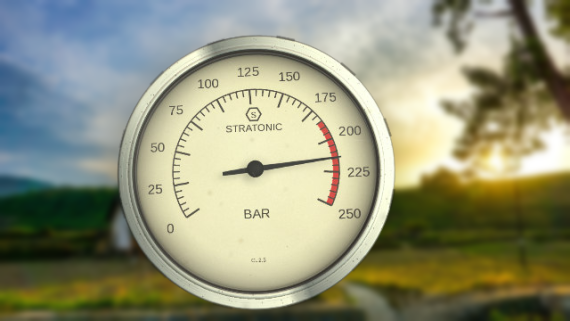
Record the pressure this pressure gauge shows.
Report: 215 bar
